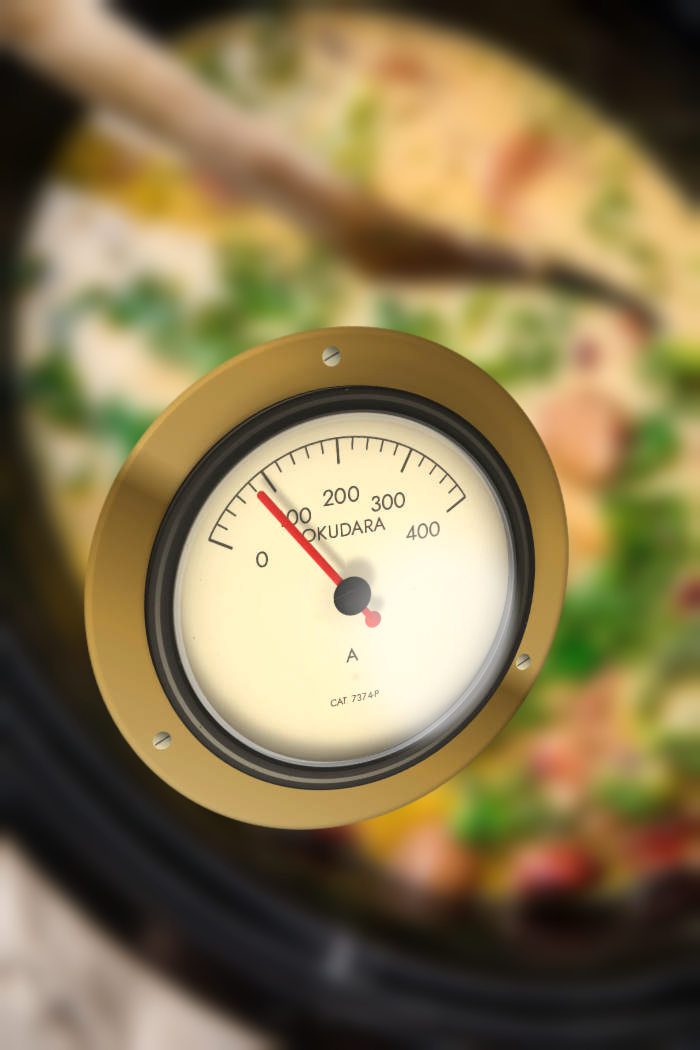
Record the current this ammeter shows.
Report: 80 A
